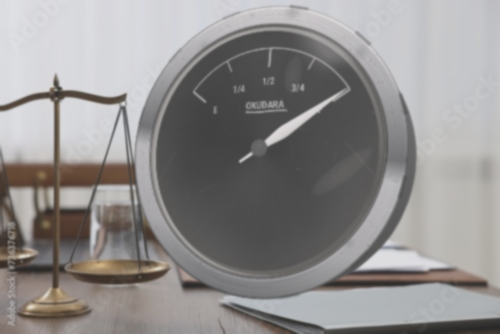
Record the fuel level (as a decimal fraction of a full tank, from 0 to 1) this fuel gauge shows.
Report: 1
